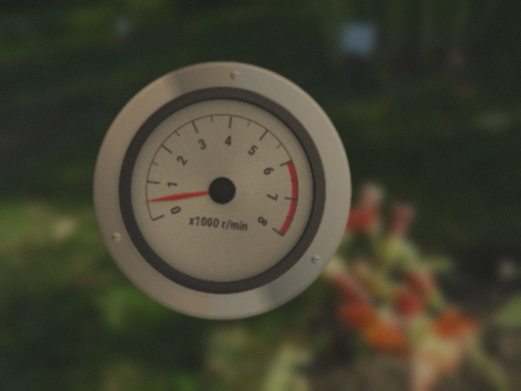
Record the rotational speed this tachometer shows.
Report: 500 rpm
